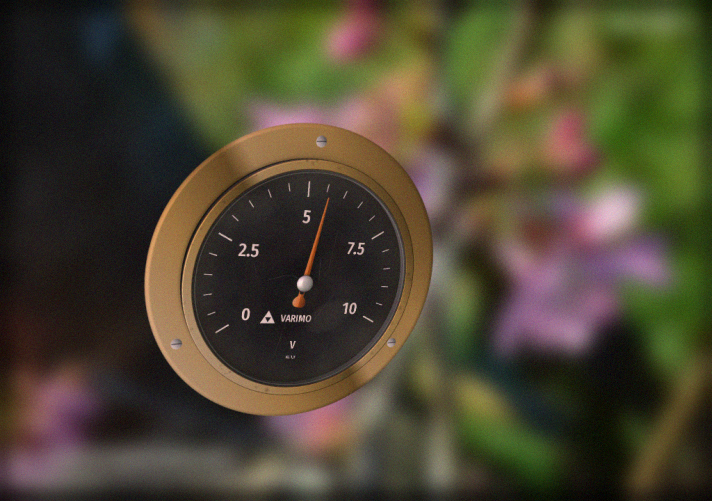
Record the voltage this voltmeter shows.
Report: 5.5 V
